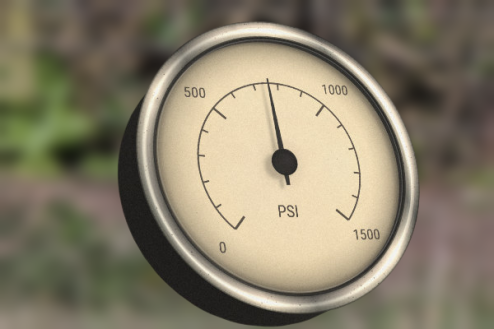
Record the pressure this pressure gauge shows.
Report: 750 psi
